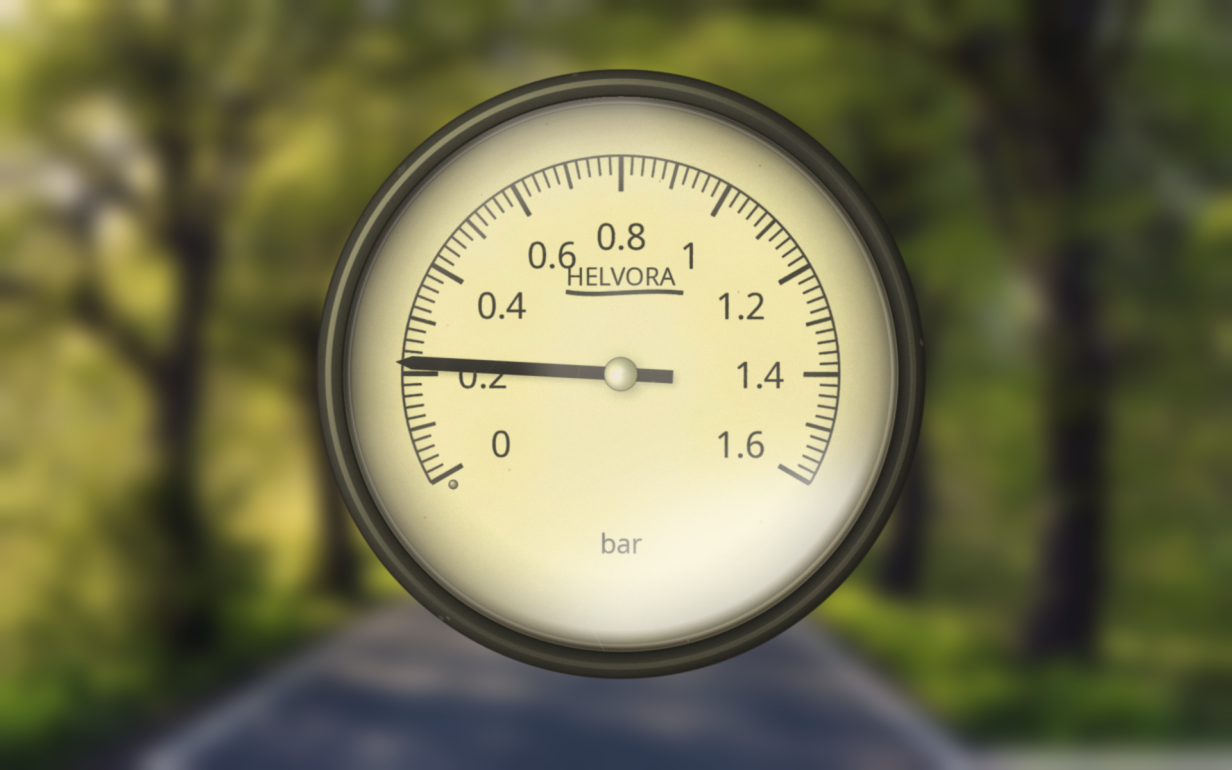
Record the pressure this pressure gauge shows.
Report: 0.22 bar
